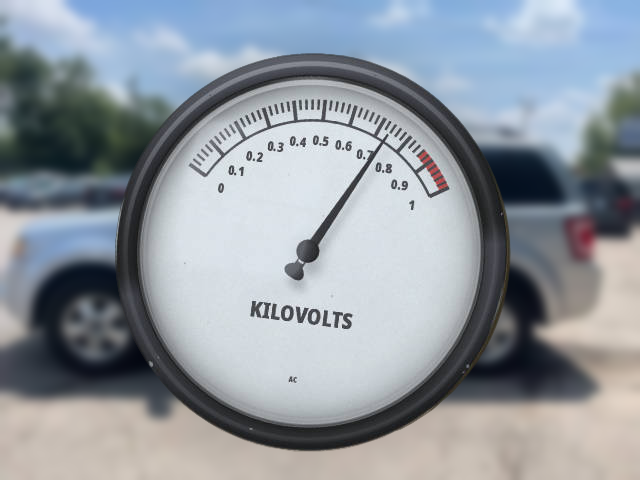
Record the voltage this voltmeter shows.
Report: 0.74 kV
